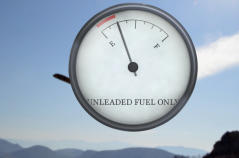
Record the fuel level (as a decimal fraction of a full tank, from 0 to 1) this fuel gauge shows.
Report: 0.25
